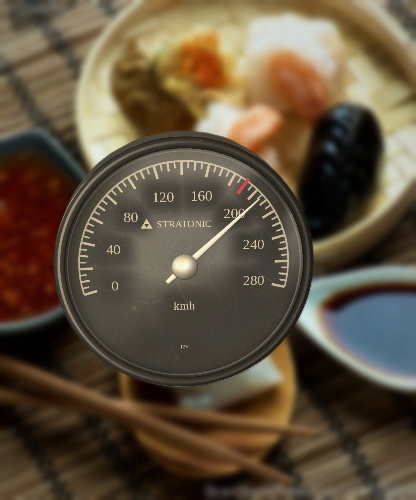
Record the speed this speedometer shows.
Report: 205 km/h
